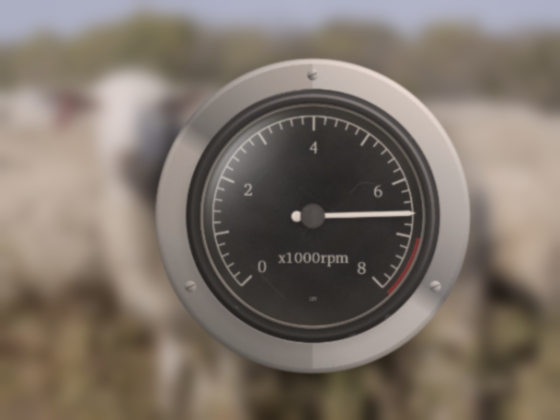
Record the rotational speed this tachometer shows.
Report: 6600 rpm
